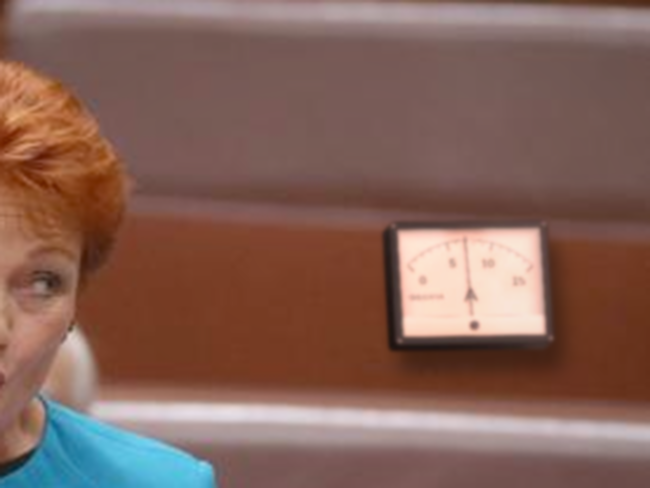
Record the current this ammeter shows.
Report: 7 A
